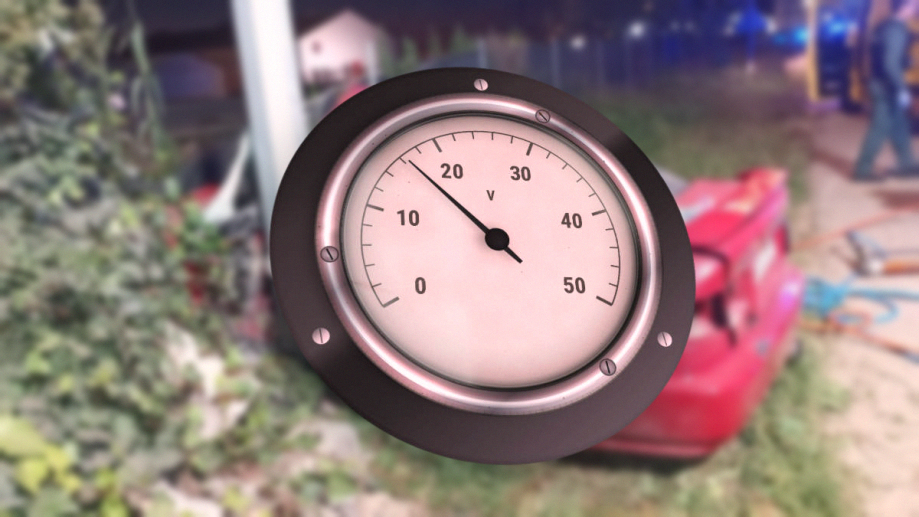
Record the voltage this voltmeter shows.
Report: 16 V
